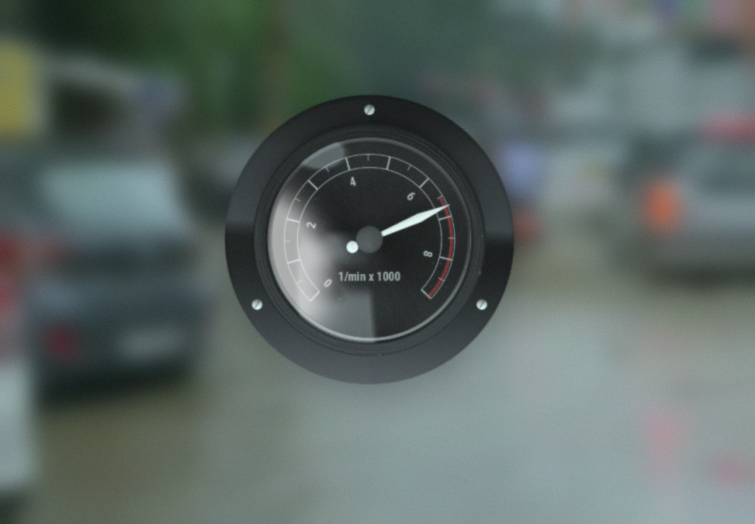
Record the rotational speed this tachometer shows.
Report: 6750 rpm
